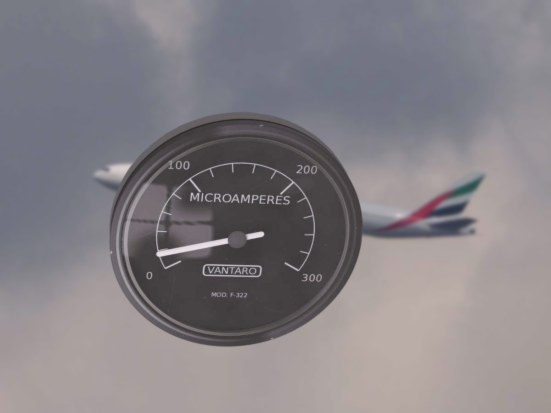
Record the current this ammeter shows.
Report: 20 µA
